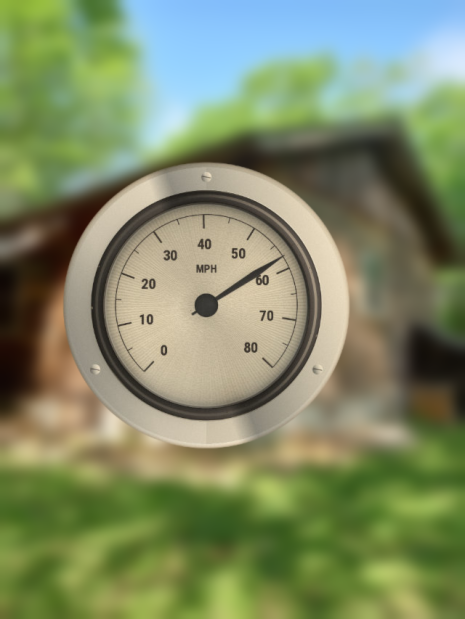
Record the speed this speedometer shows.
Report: 57.5 mph
